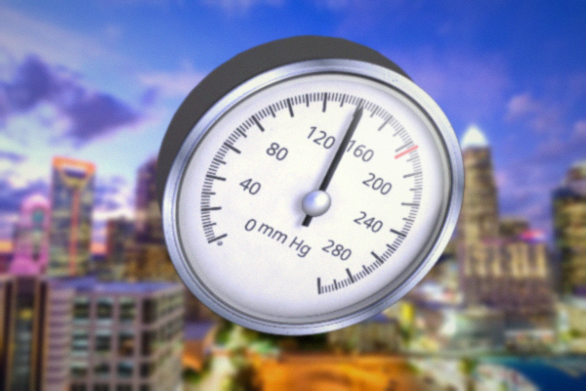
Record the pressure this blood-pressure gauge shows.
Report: 140 mmHg
